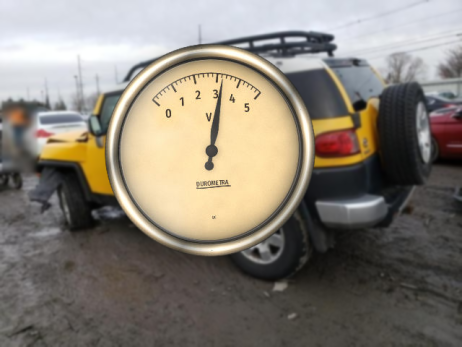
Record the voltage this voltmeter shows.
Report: 3.2 V
